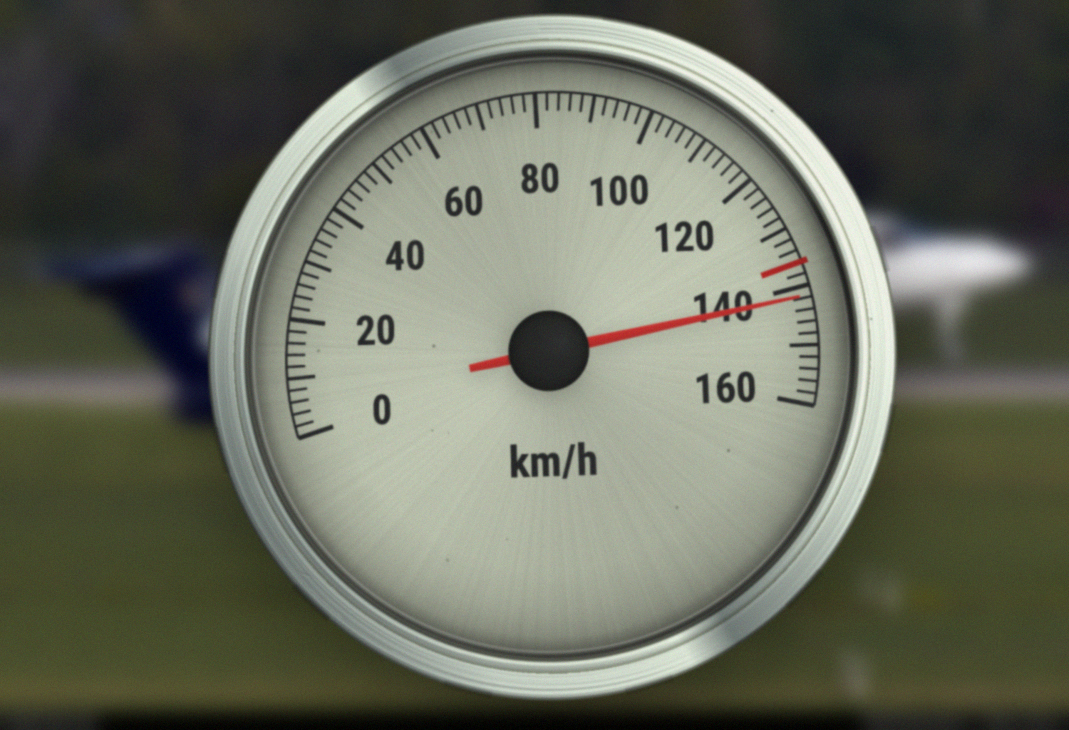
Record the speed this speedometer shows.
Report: 142 km/h
